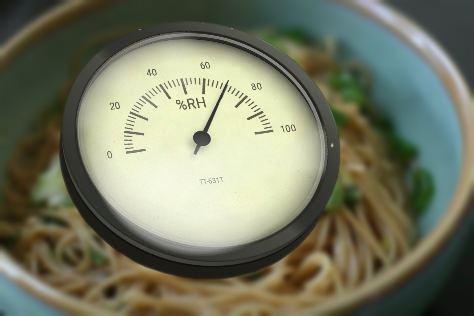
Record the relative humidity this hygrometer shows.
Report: 70 %
